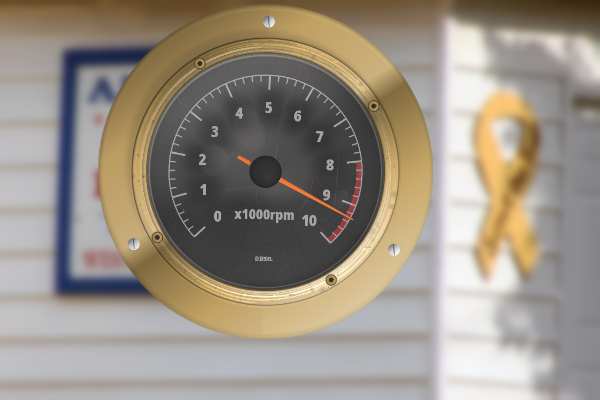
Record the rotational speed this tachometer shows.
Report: 9300 rpm
